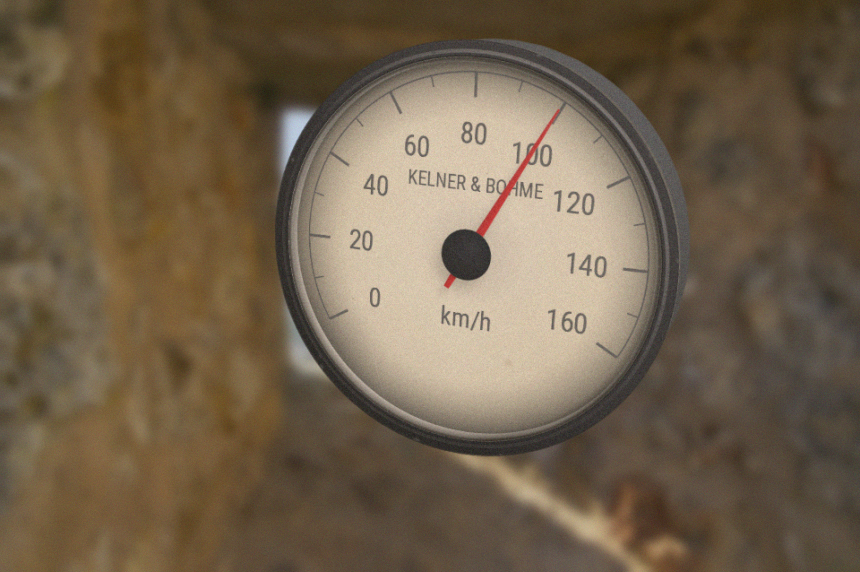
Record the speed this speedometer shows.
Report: 100 km/h
